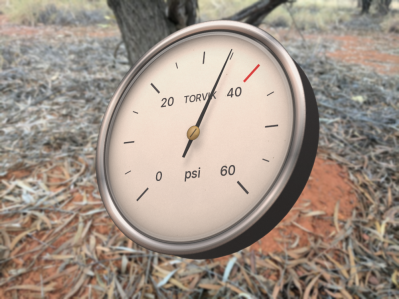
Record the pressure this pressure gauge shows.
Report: 35 psi
